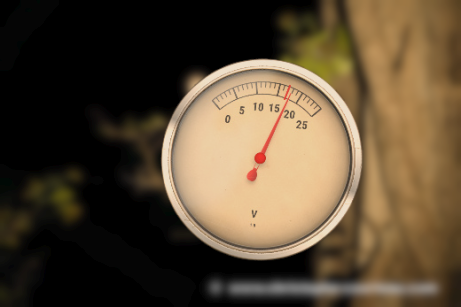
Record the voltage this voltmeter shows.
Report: 18 V
